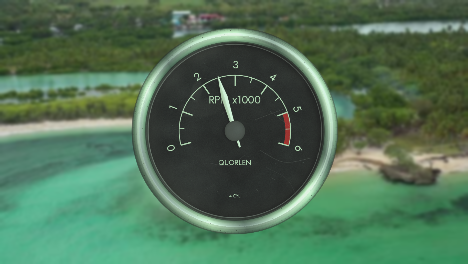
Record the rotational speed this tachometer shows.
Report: 2500 rpm
